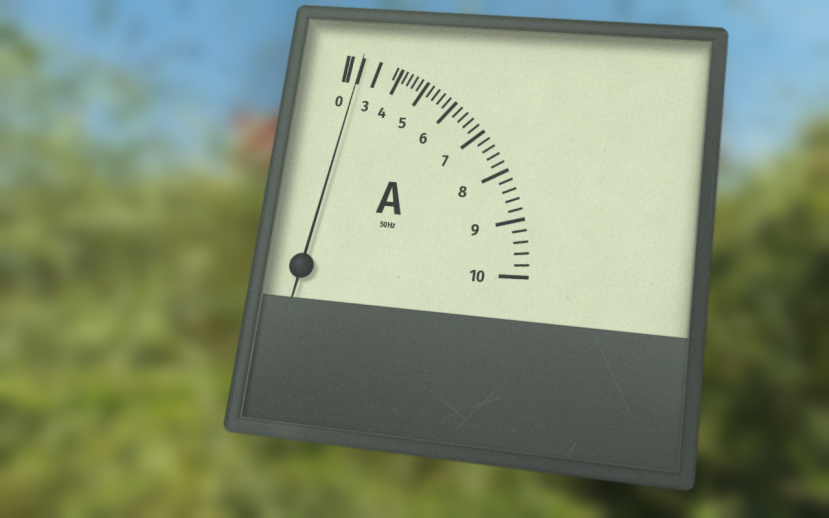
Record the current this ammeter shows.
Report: 2 A
